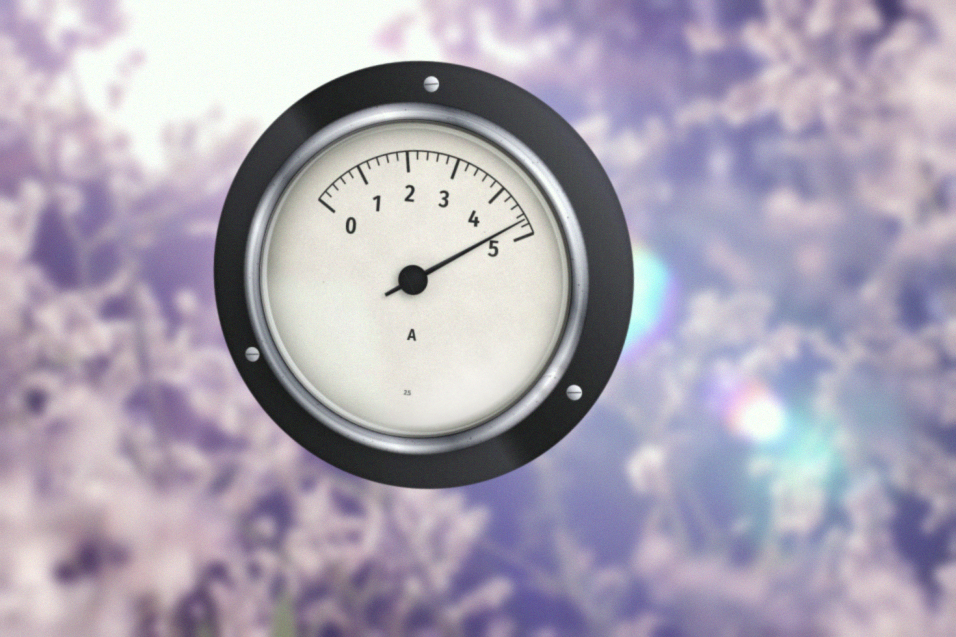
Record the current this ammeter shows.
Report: 4.7 A
